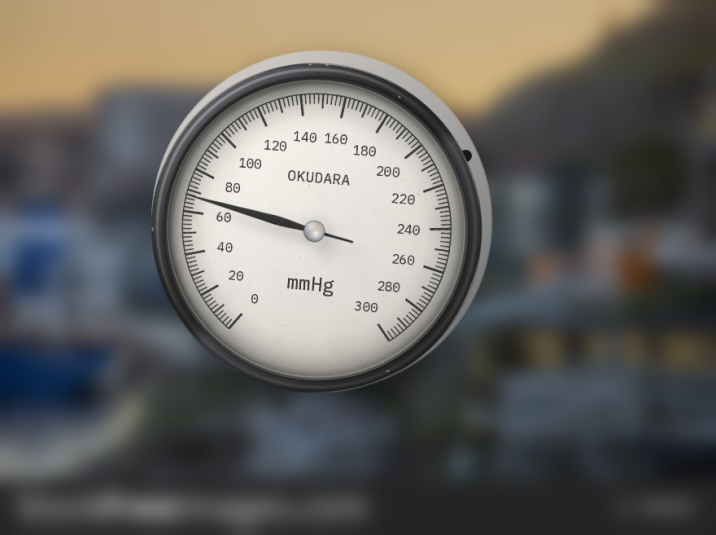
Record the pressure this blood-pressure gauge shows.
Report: 68 mmHg
